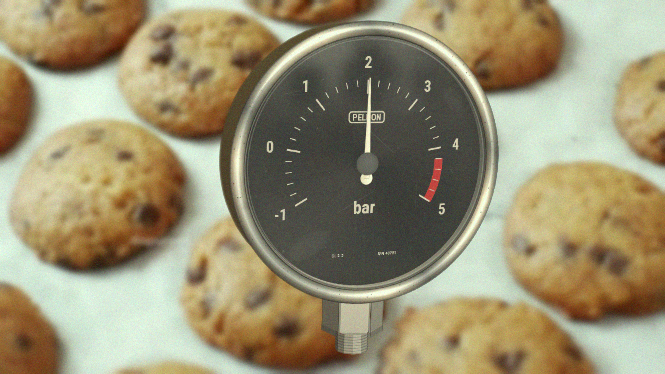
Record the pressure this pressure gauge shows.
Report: 2 bar
